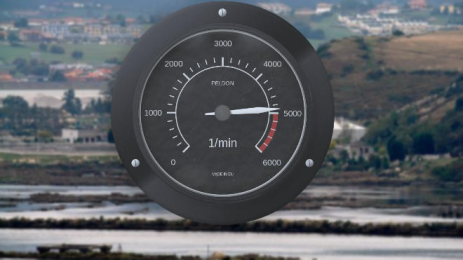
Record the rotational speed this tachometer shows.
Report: 4900 rpm
